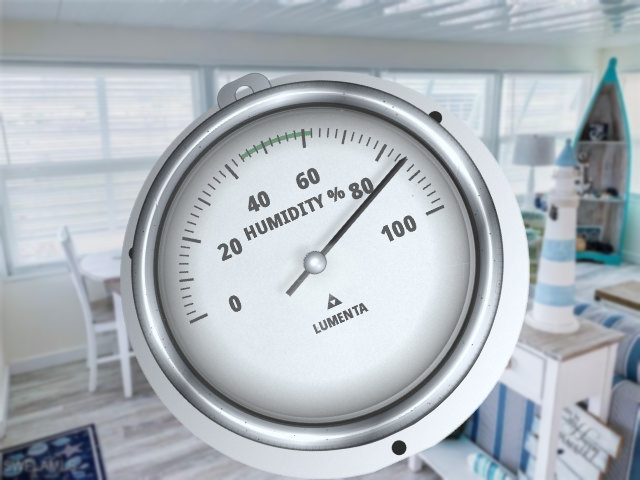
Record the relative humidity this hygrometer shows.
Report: 86 %
